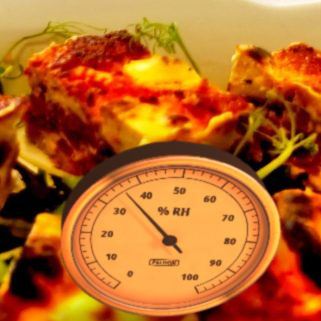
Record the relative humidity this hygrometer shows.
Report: 36 %
